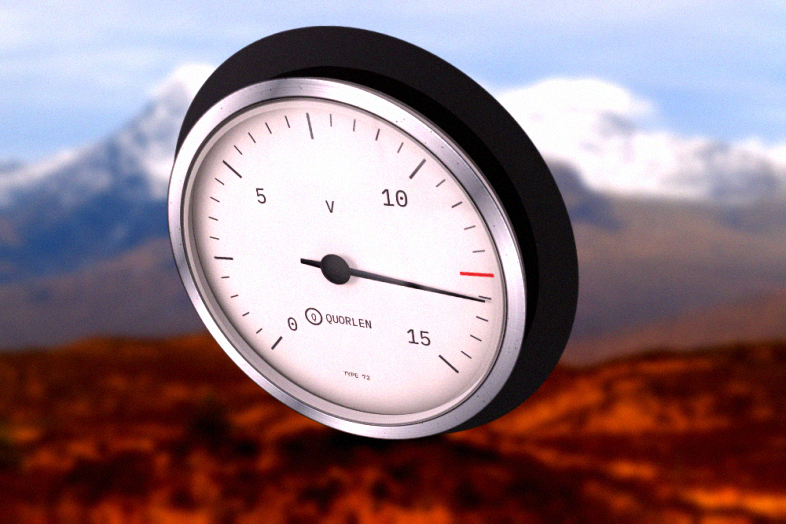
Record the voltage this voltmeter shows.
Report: 13 V
